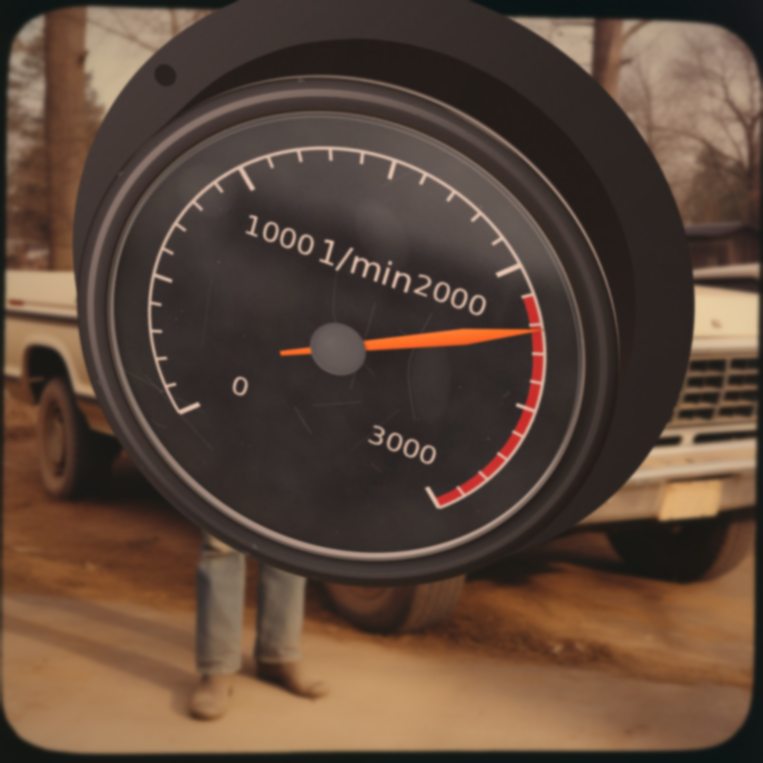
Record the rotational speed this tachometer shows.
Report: 2200 rpm
